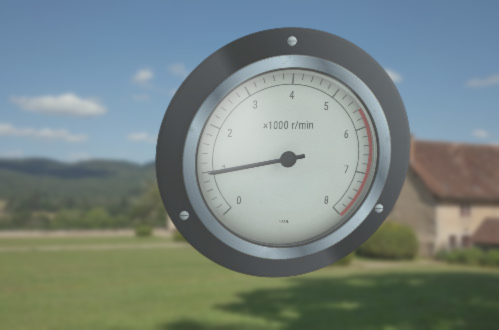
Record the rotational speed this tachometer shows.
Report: 1000 rpm
